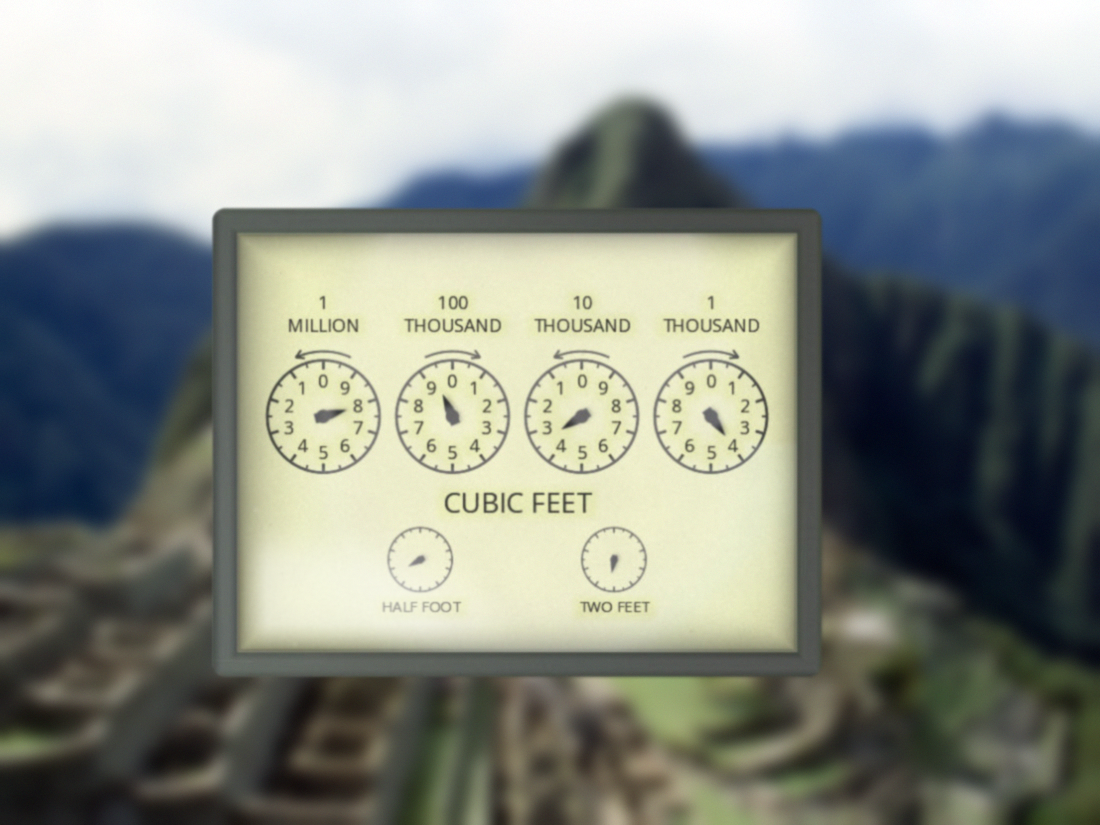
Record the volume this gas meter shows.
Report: 793400 ft³
